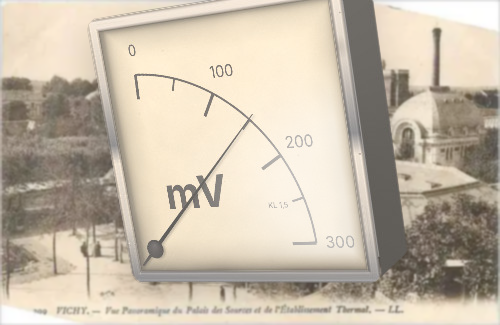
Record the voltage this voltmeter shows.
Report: 150 mV
